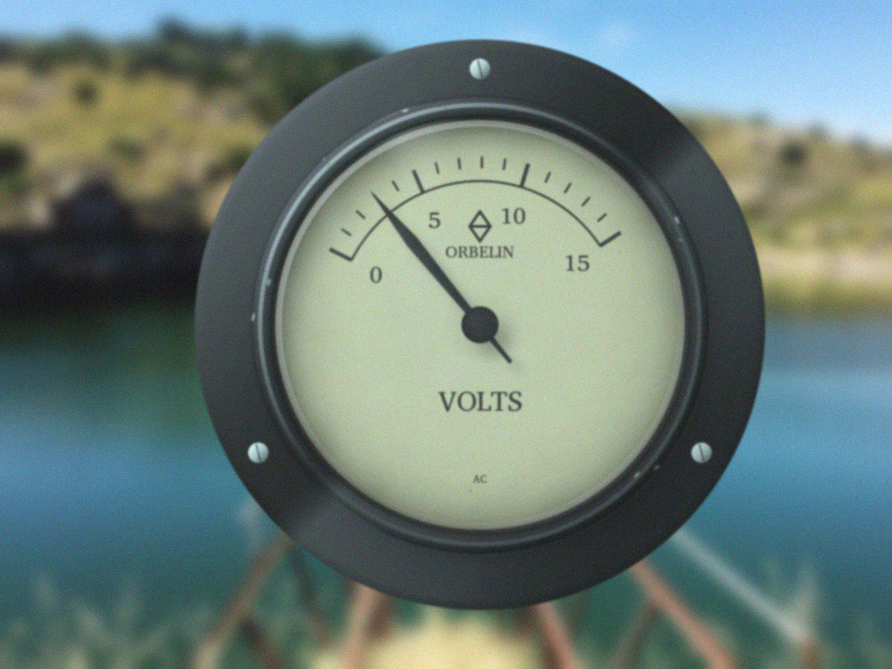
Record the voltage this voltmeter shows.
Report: 3 V
